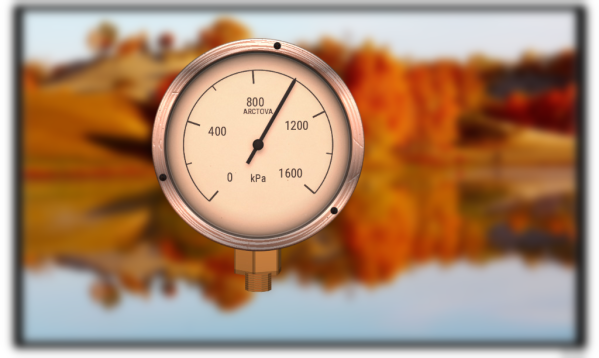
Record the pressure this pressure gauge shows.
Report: 1000 kPa
